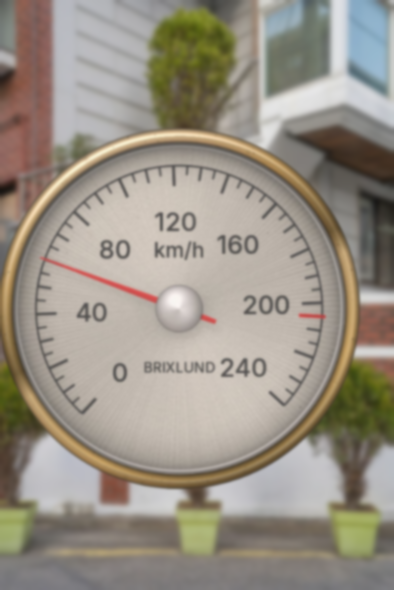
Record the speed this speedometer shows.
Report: 60 km/h
